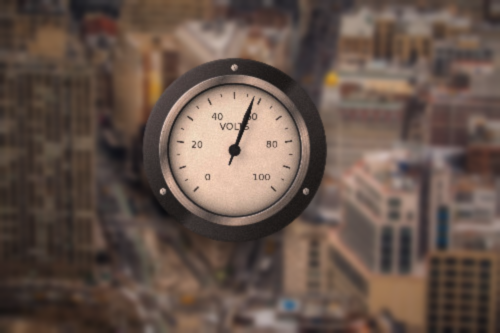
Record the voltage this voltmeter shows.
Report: 57.5 V
